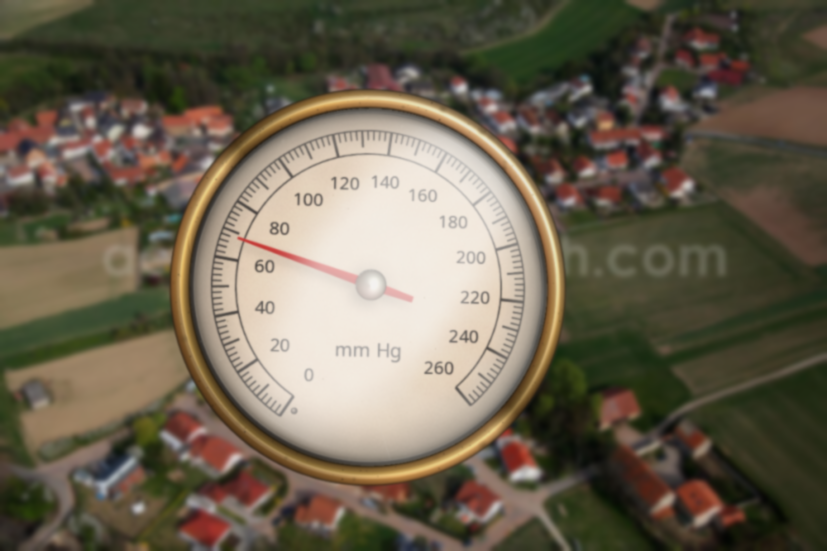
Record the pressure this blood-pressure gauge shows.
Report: 68 mmHg
